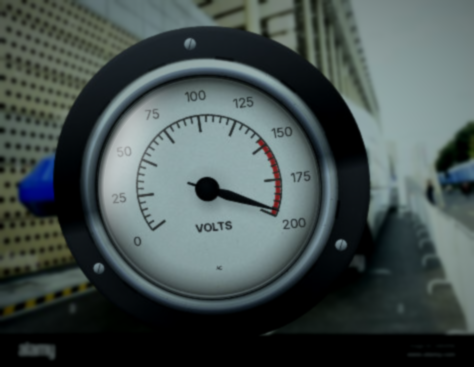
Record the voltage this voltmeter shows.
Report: 195 V
